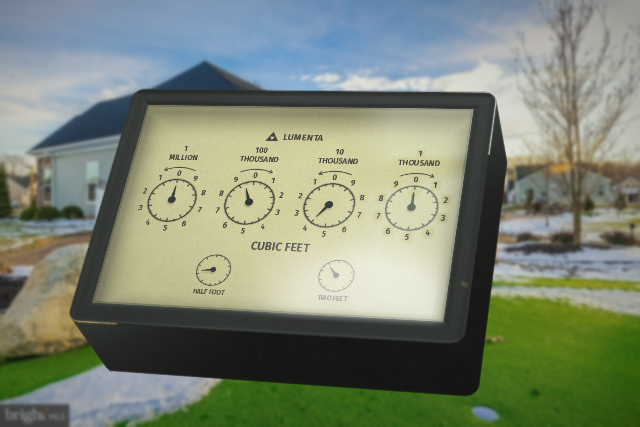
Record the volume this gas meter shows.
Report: 994000 ft³
